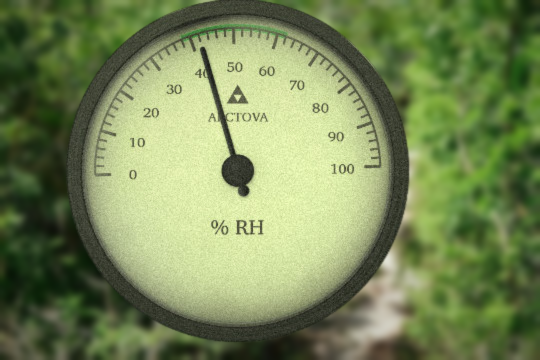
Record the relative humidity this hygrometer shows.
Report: 42 %
